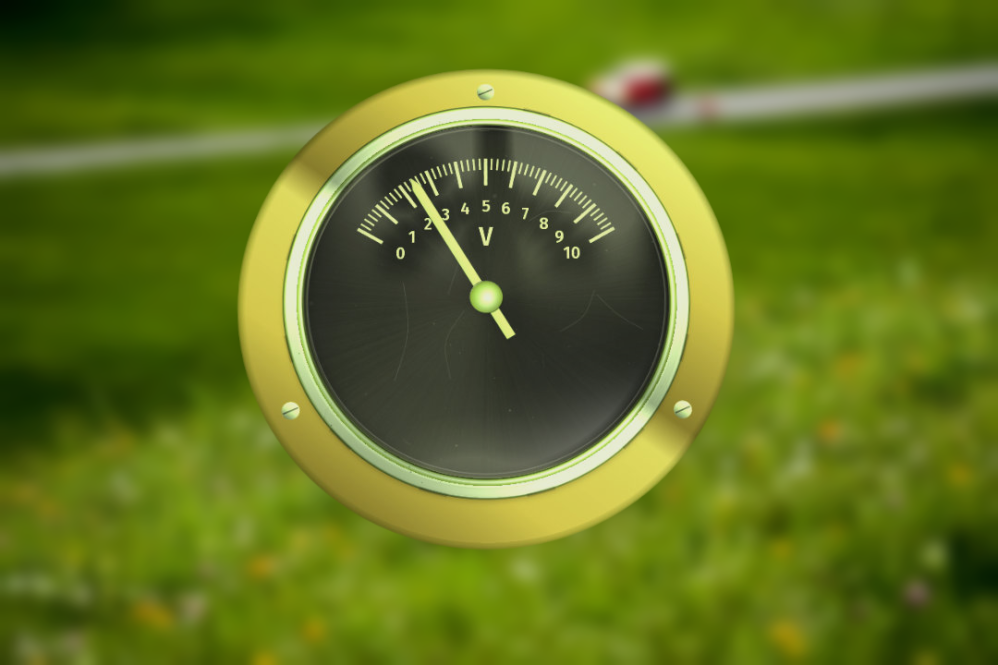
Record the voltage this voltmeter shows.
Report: 2.4 V
